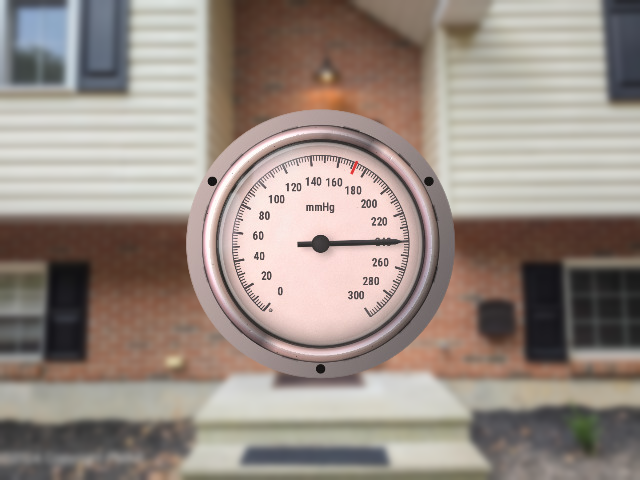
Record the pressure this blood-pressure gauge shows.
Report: 240 mmHg
